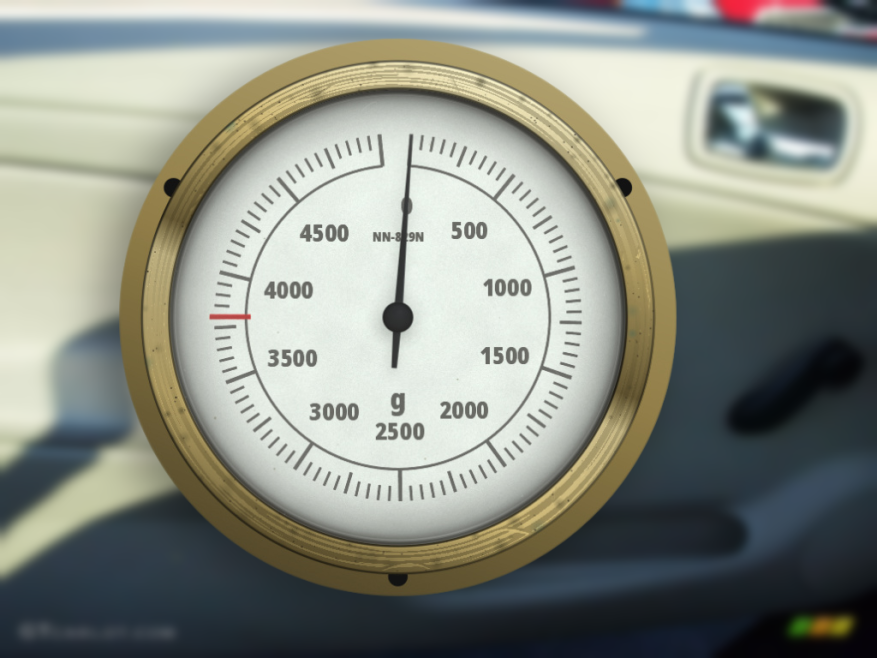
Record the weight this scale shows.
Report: 0 g
